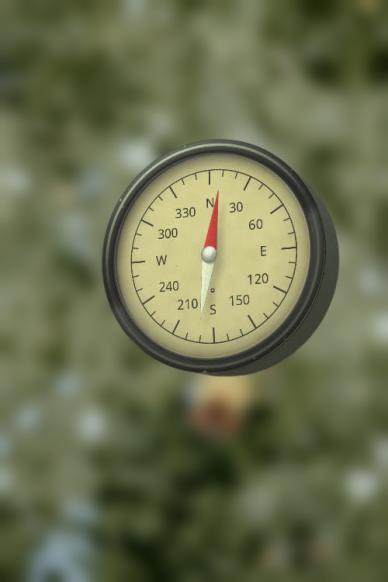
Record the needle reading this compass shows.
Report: 10 °
